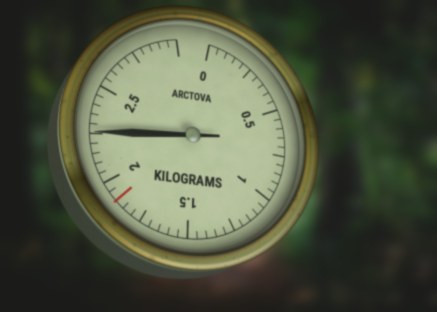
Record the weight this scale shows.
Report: 2.25 kg
